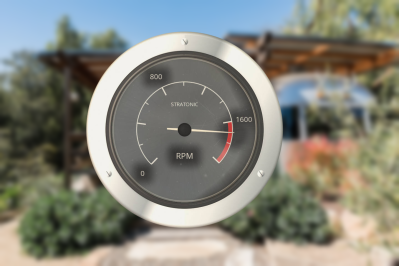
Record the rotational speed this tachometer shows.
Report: 1700 rpm
